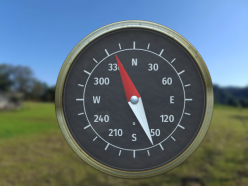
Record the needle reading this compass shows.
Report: 337.5 °
